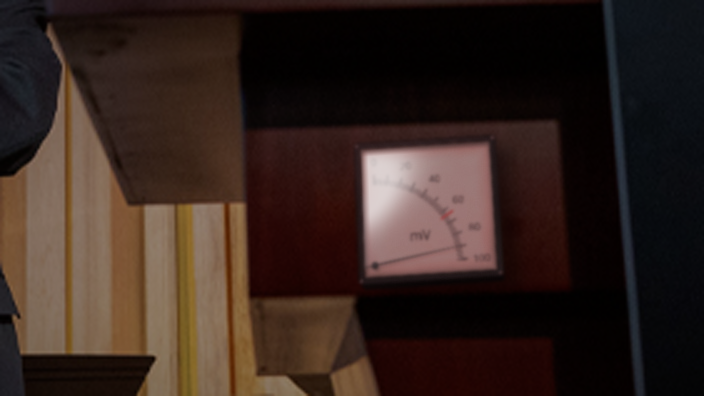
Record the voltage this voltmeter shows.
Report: 90 mV
